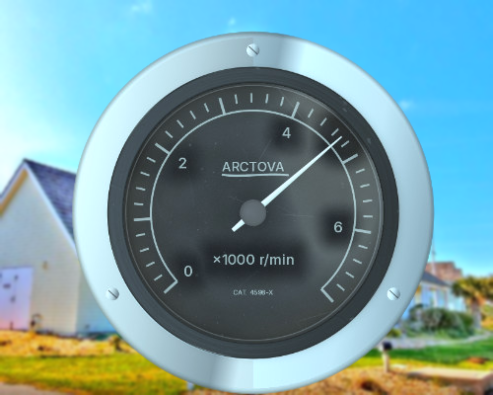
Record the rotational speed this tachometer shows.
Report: 4700 rpm
